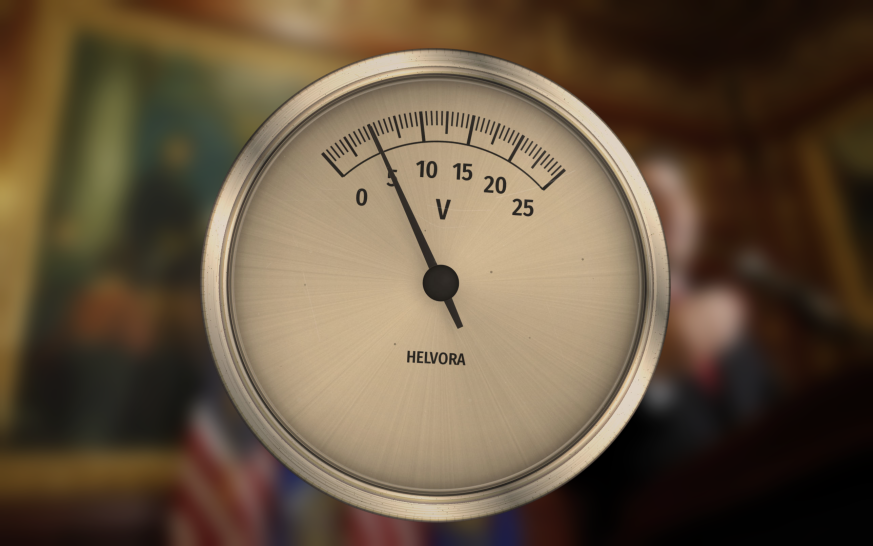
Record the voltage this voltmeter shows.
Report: 5 V
